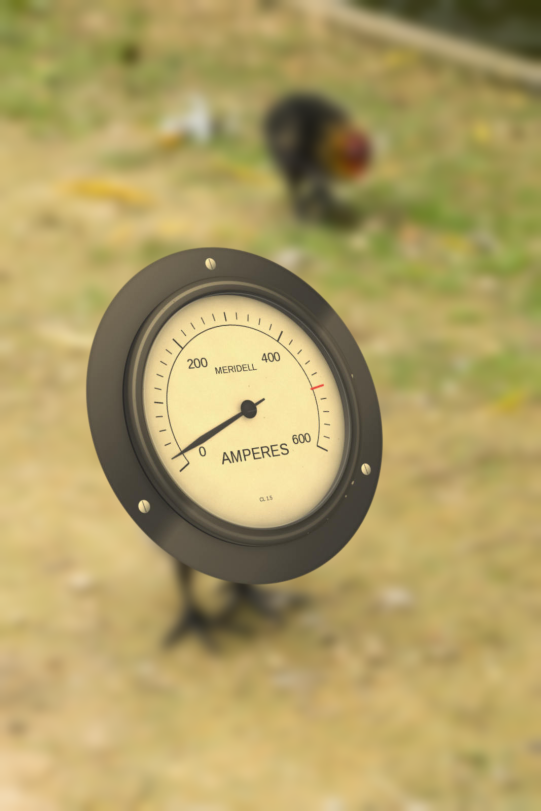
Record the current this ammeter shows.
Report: 20 A
